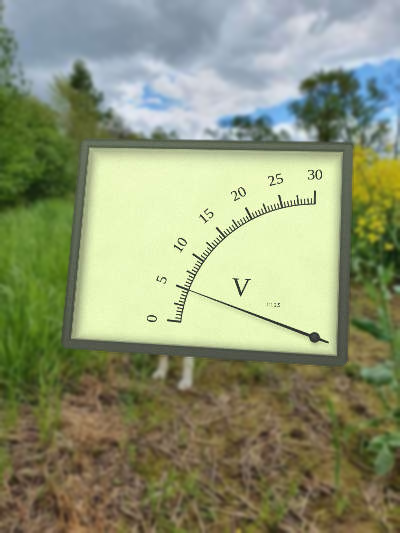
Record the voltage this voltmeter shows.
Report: 5 V
